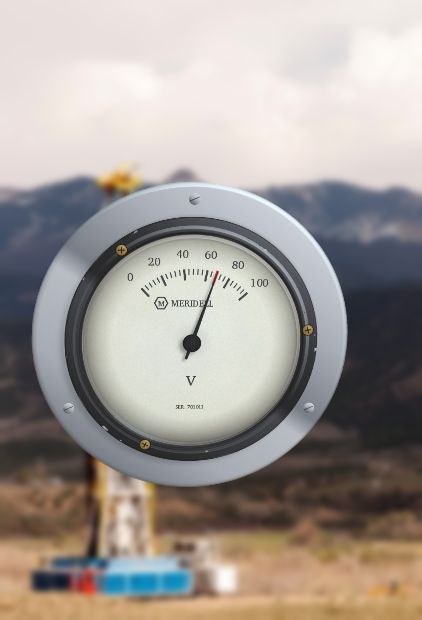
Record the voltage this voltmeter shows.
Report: 68 V
